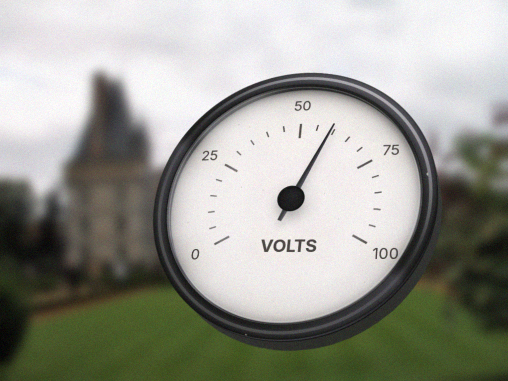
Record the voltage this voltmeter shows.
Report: 60 V
